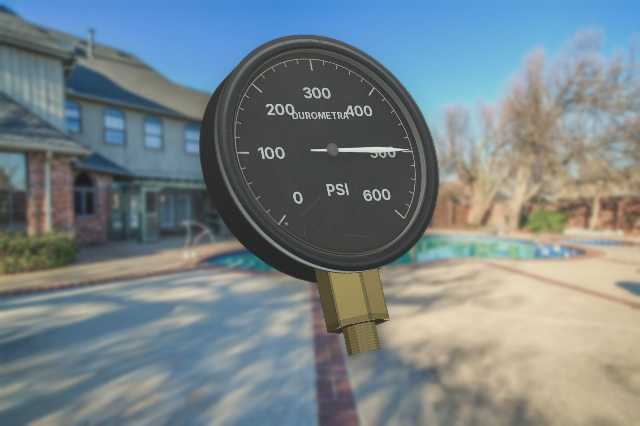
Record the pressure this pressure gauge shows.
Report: 500 psi
